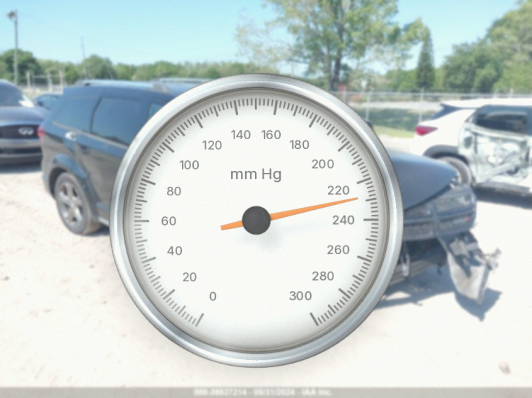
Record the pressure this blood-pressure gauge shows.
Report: 228 mmHg
